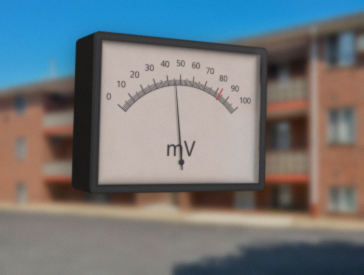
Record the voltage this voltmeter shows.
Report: 45 mV
